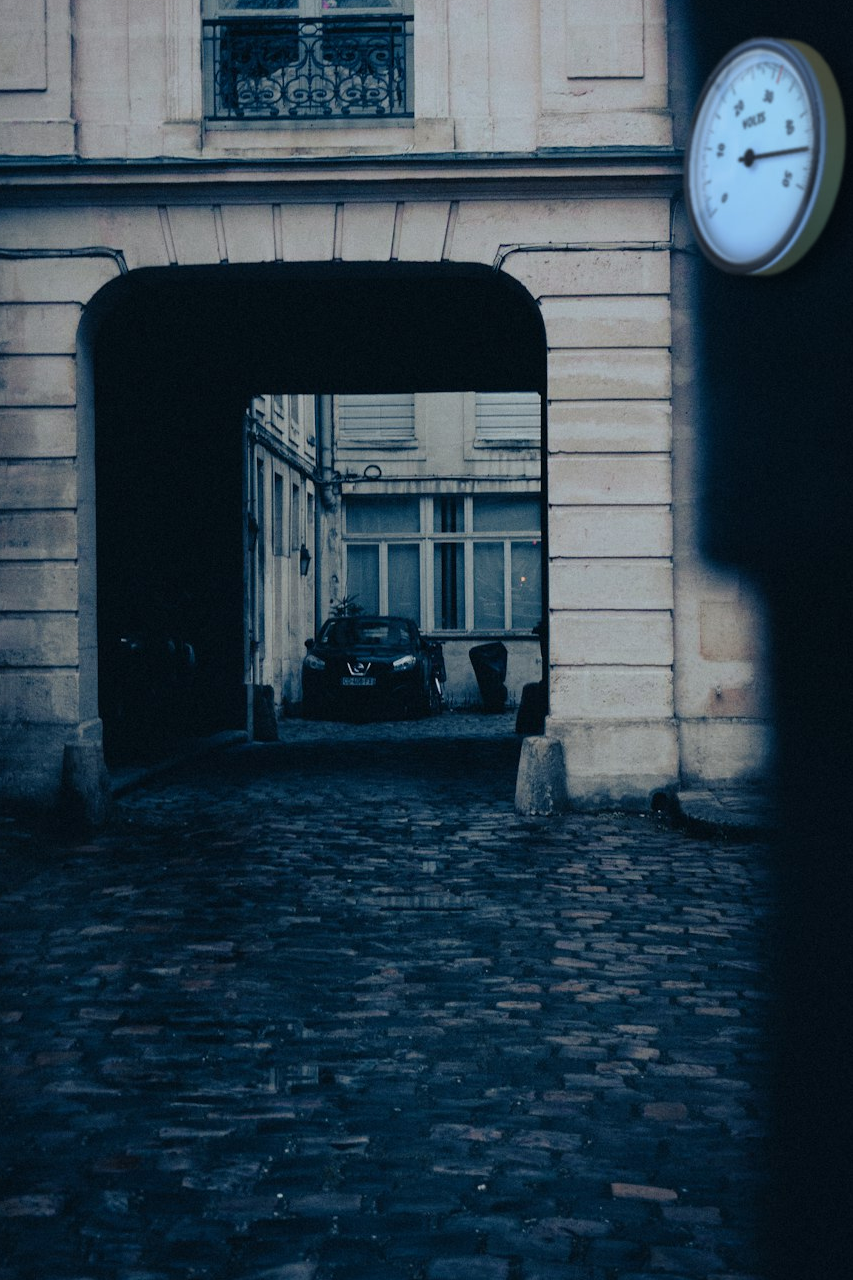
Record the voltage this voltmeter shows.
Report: 45 V
